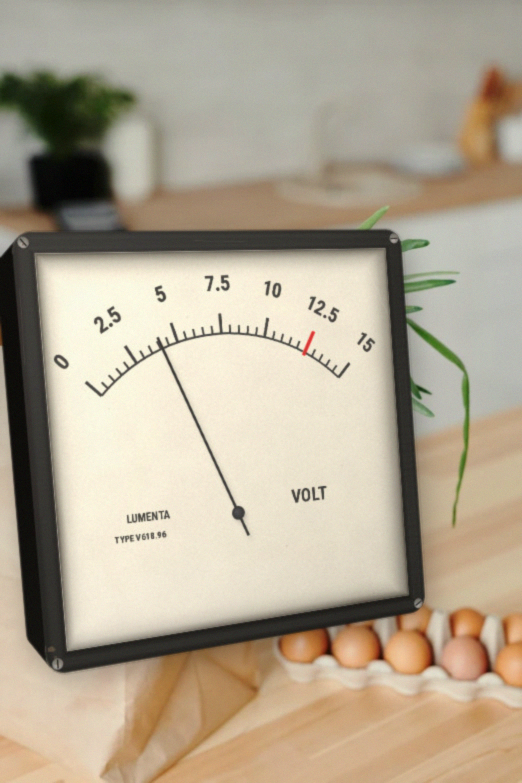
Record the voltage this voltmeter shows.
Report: 4 V
